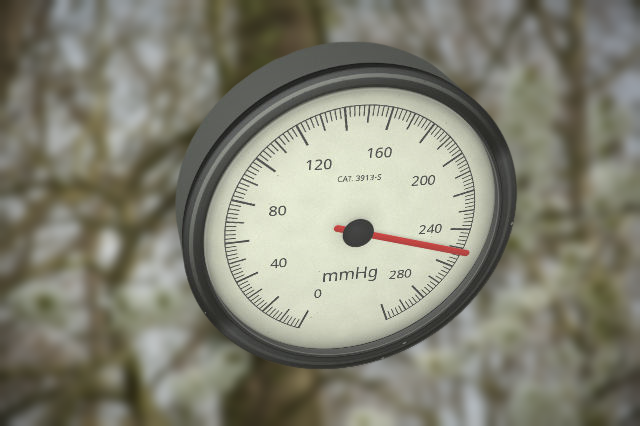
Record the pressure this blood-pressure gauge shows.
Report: 250 mmHg
